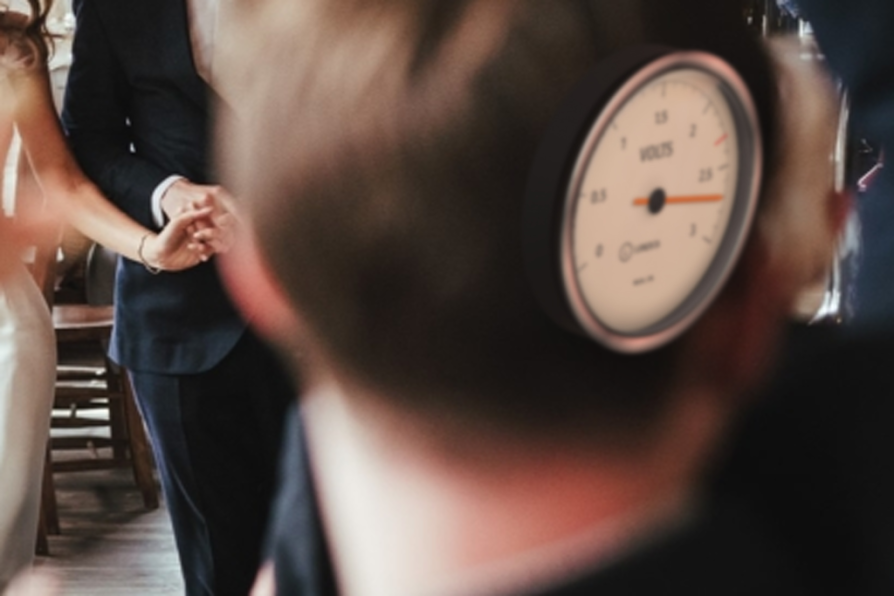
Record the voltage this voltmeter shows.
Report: 2.7 V
